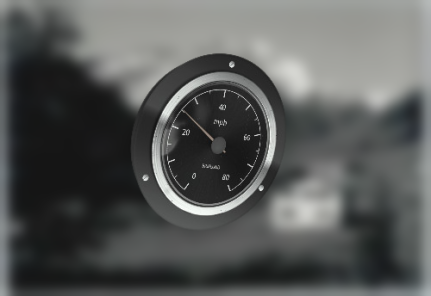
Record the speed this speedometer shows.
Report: 25 mph
